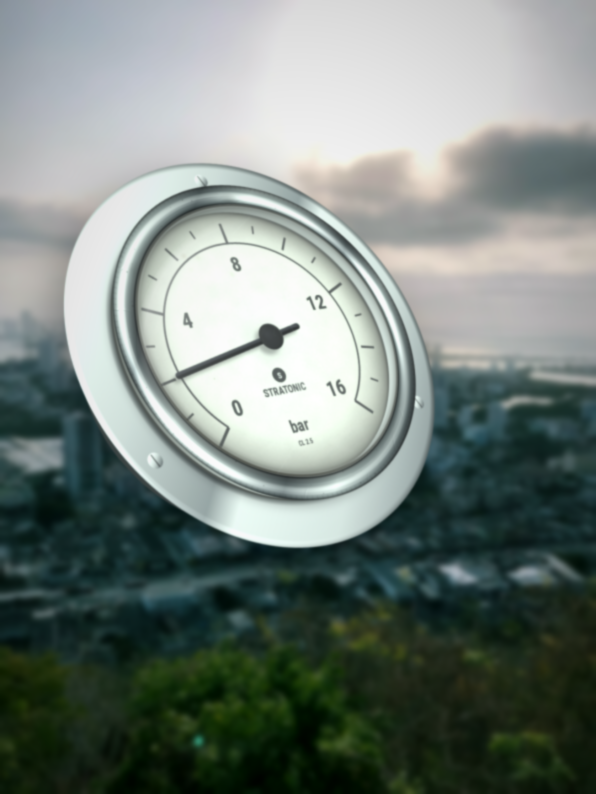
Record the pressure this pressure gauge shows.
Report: 2 bar
